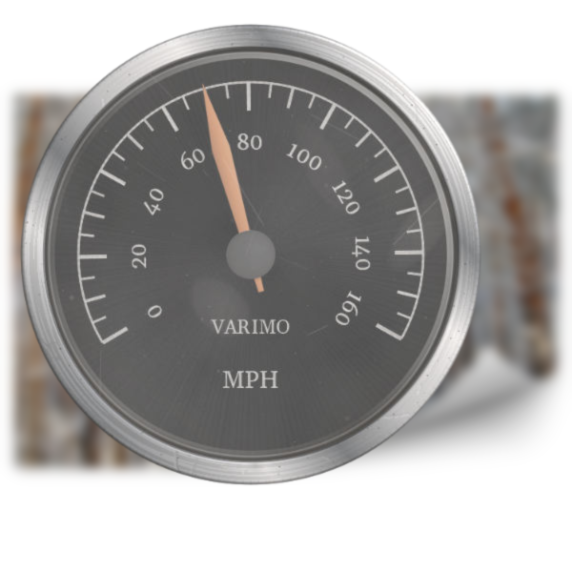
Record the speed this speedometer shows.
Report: 70 mph
